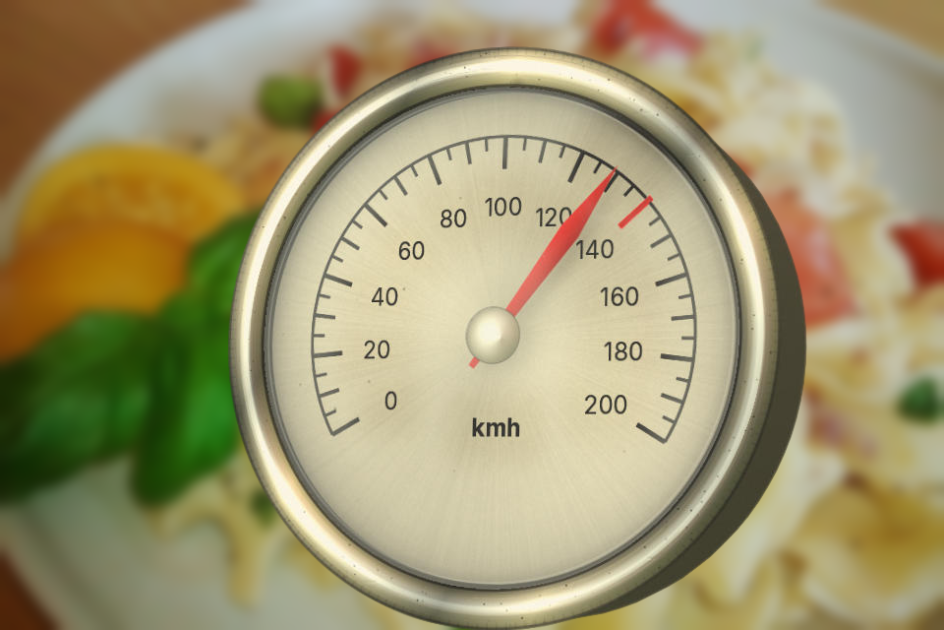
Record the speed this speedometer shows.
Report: 130 km/h
